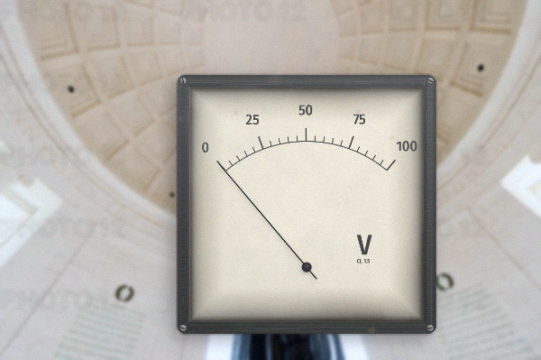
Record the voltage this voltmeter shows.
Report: 0 V
